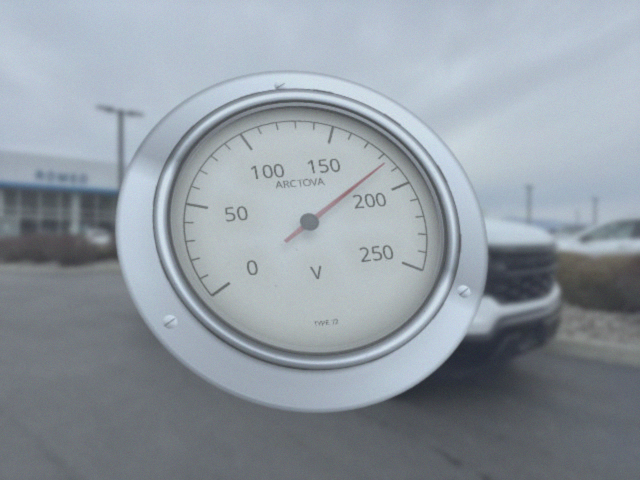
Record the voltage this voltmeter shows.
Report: 185 V
